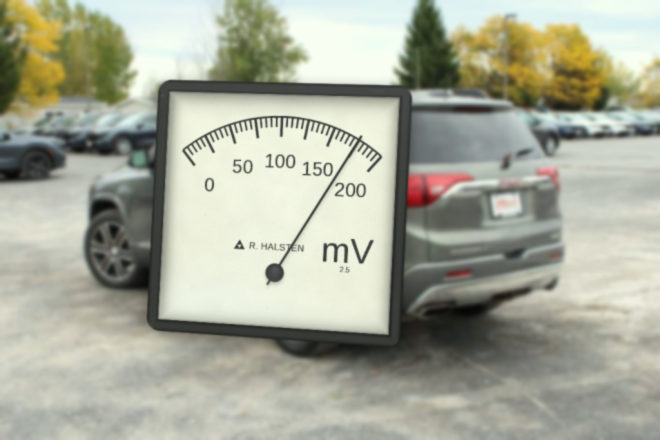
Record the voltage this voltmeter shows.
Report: 175 mV
